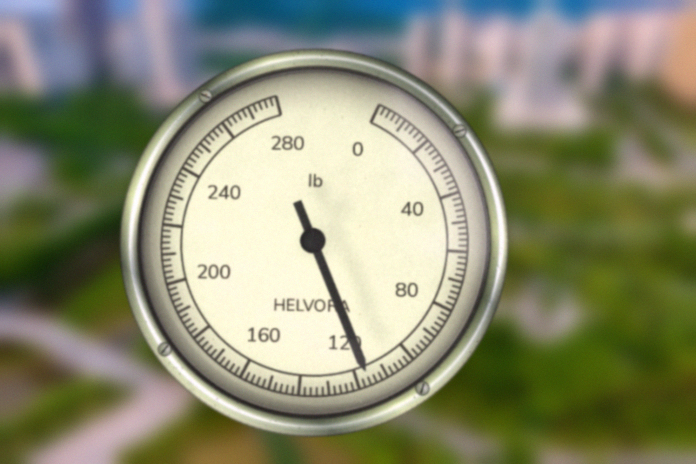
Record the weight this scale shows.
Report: 116 lb
